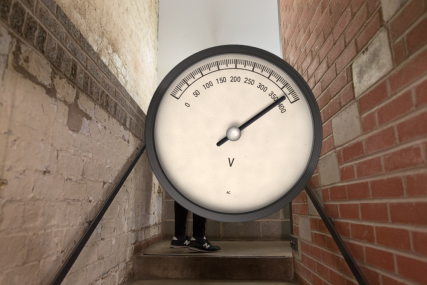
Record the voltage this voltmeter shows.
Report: 375 V
